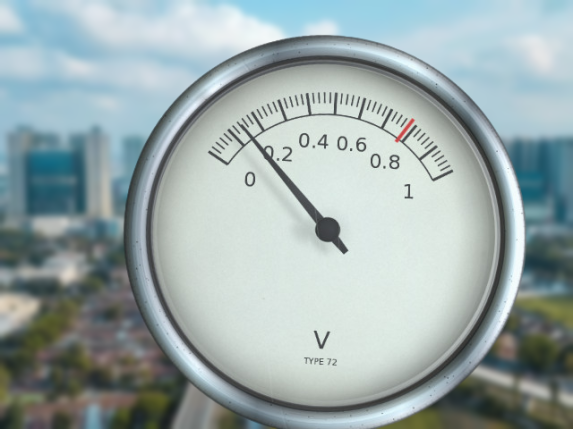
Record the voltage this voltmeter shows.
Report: 0.14 V
